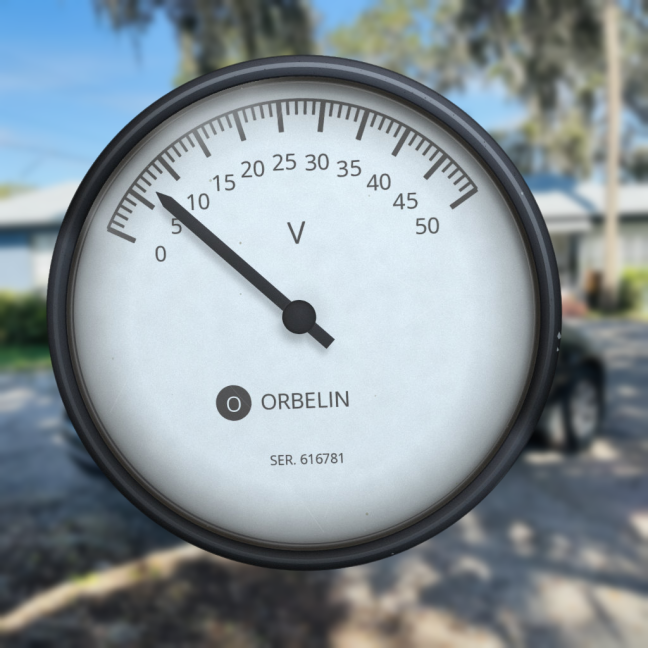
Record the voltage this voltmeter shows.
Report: 7 V
